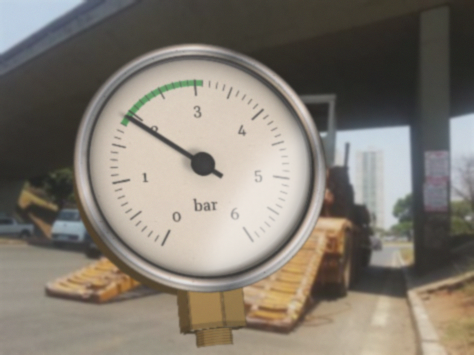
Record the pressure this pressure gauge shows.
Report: 1.9 bar
